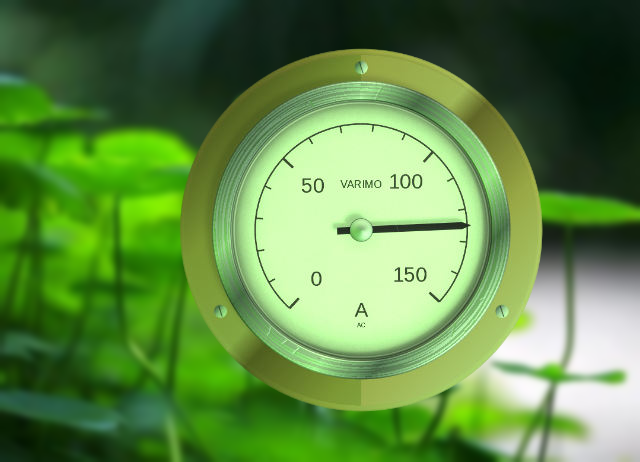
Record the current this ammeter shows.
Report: 125 A
